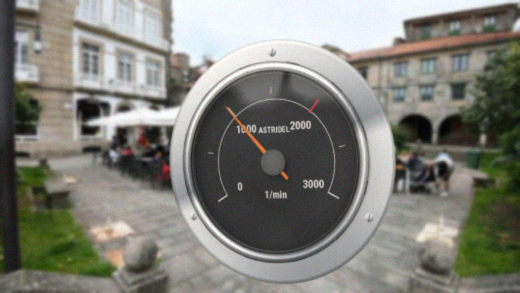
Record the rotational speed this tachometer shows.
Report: 1000 rpm
